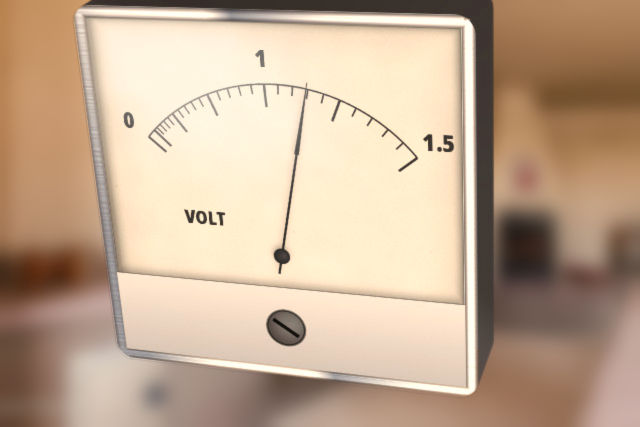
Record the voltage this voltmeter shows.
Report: 1.15 V
